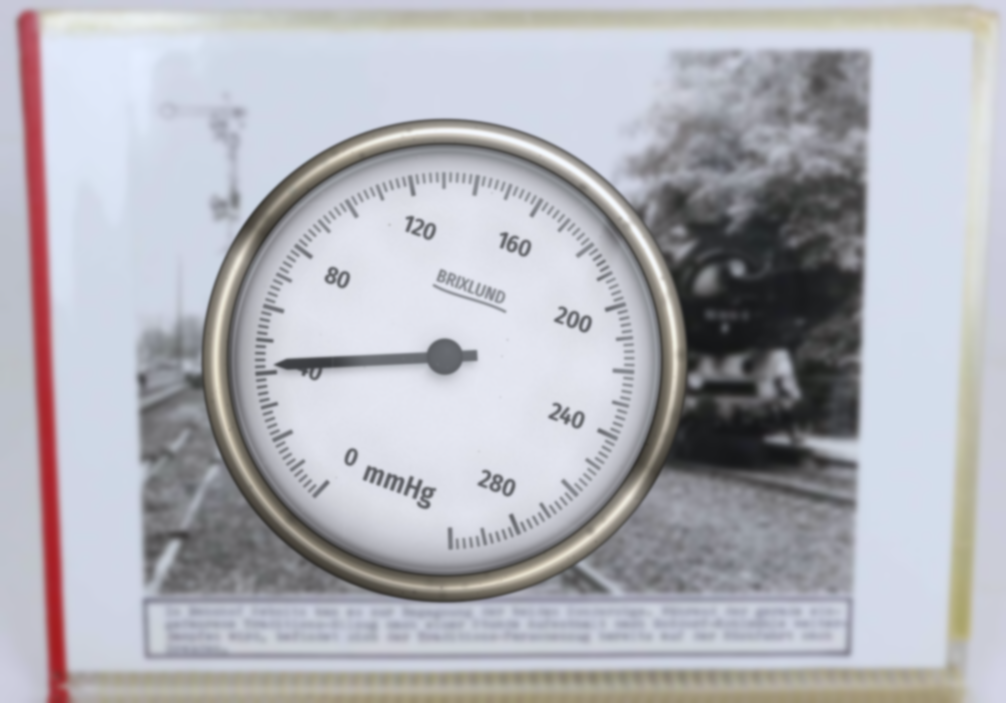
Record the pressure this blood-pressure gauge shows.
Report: 42 mmHg
